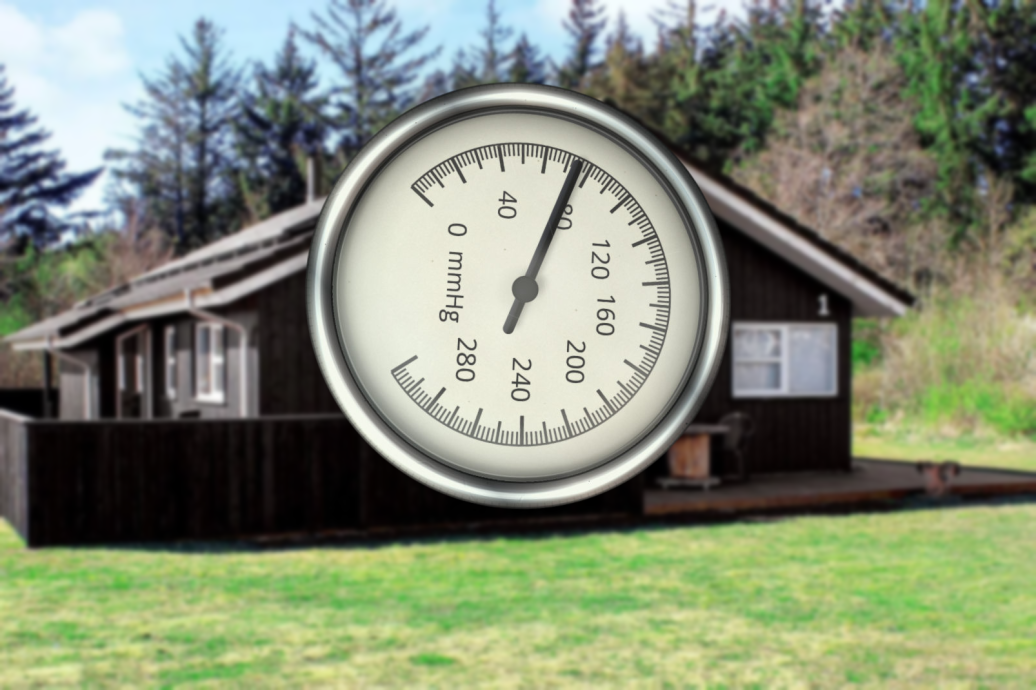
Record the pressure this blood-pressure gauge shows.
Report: 74 mmHg
